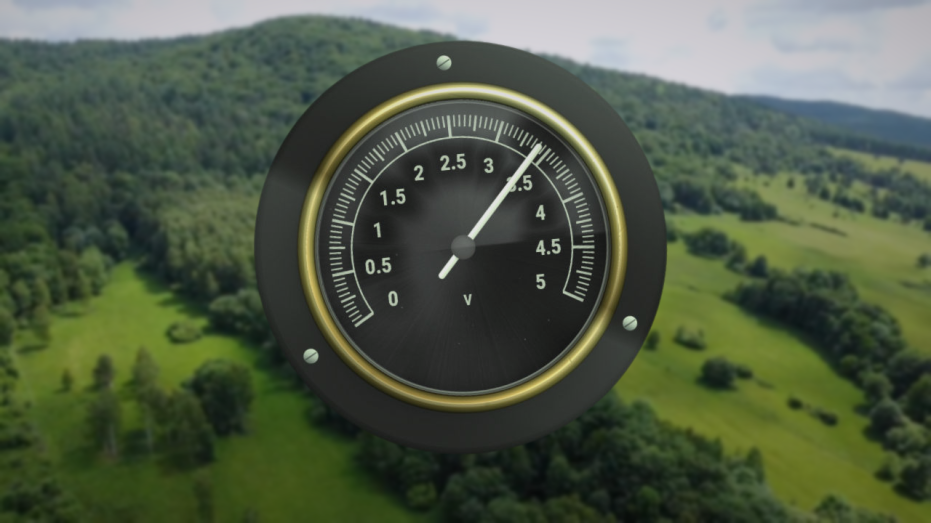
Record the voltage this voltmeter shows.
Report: 3.4 V
